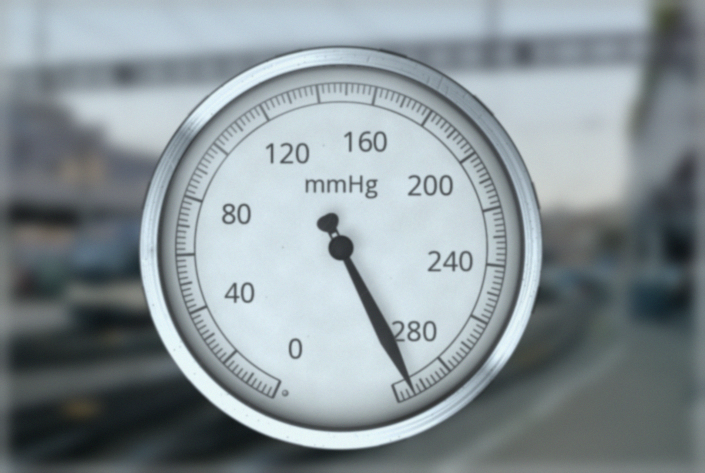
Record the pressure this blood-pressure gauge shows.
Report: 294 mmHg
